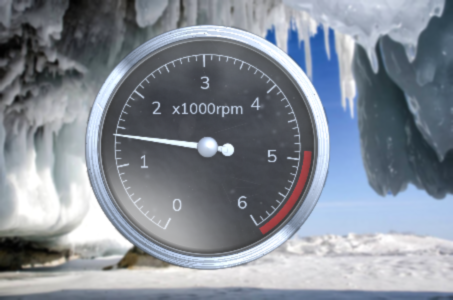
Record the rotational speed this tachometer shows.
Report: 1400 rpm
